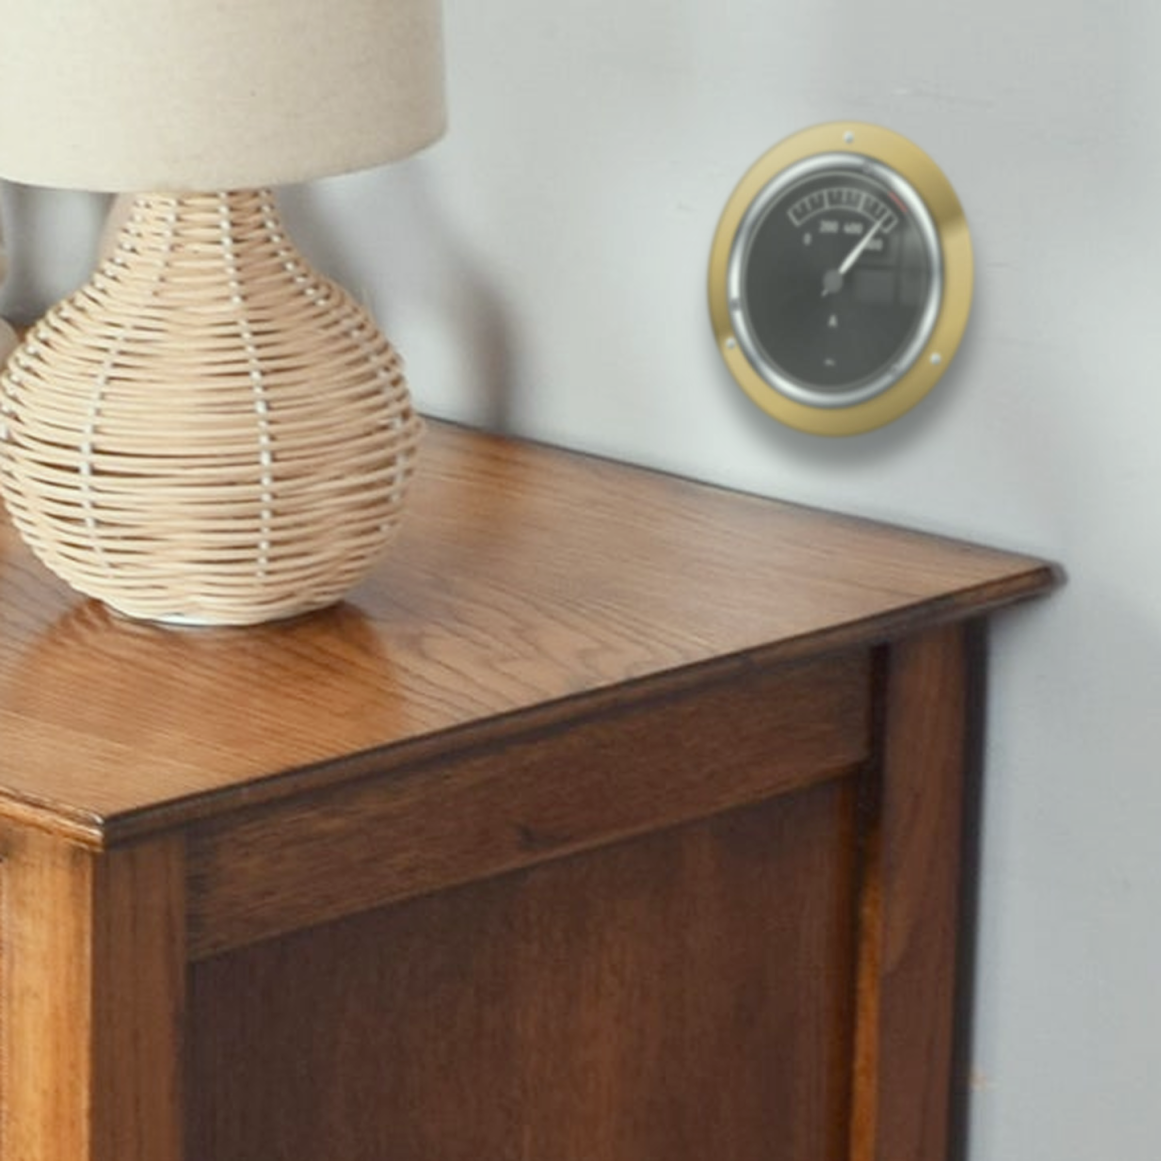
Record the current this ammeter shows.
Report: 550 A
